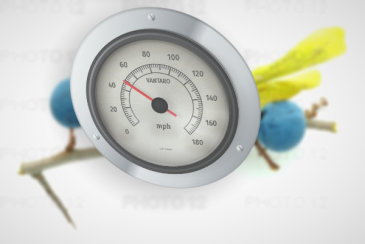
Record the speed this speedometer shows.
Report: 50 mph
